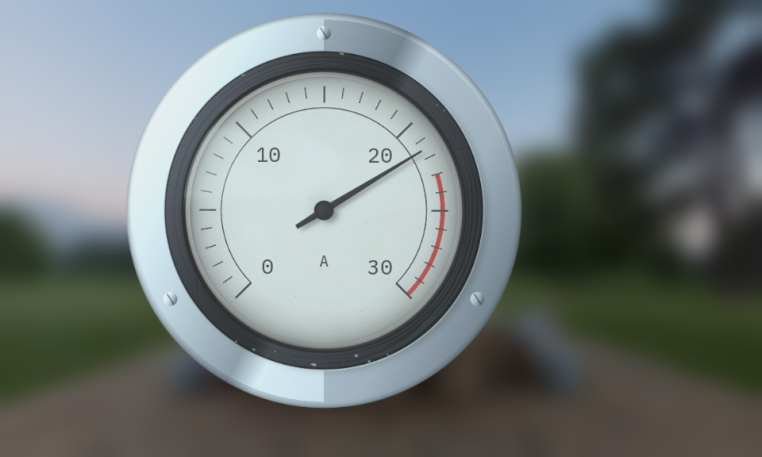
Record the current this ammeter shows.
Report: 21.5 A
